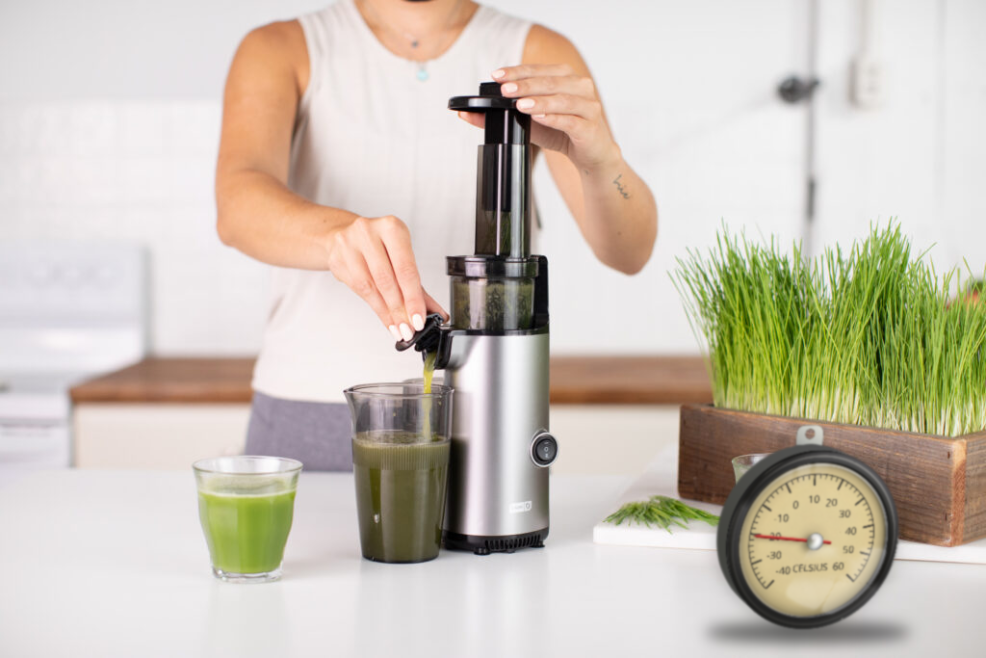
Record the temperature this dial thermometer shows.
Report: -20 °C
